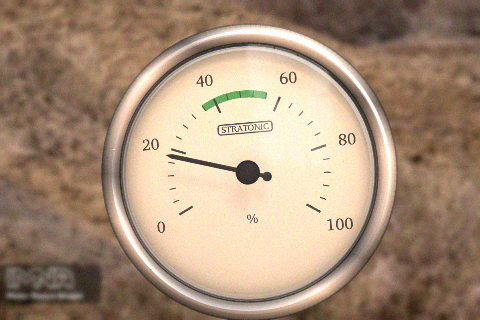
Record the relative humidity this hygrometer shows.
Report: 18 %
